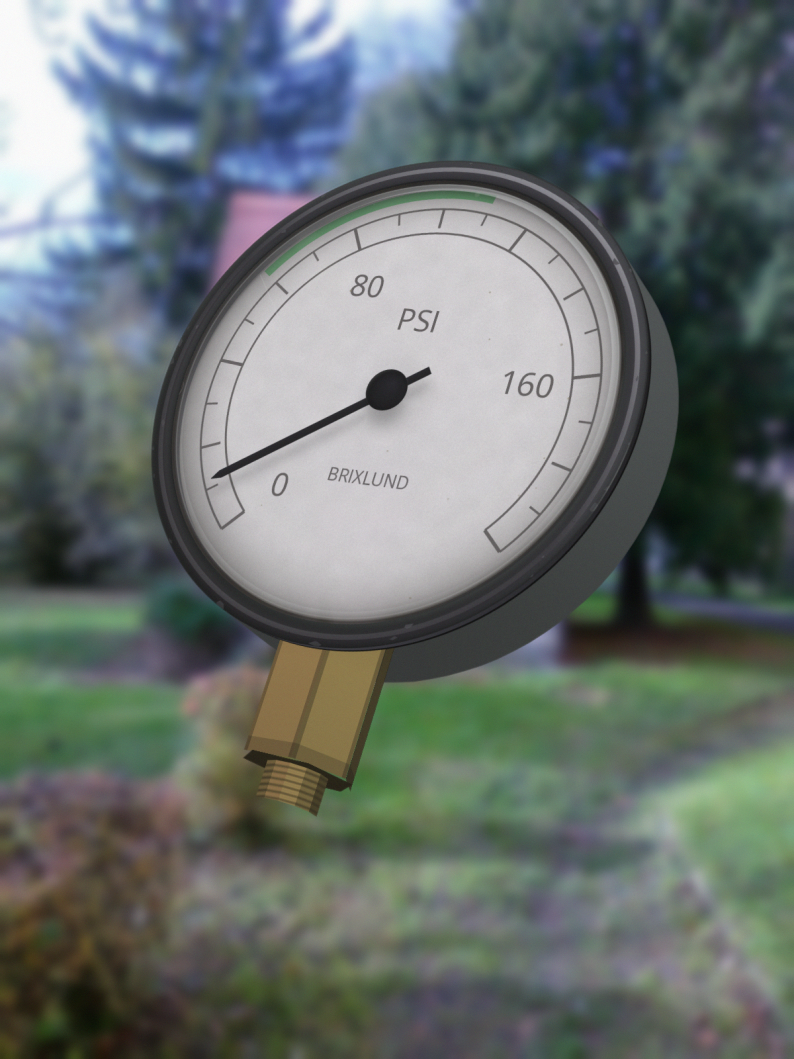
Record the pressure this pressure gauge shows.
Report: 10 psi
